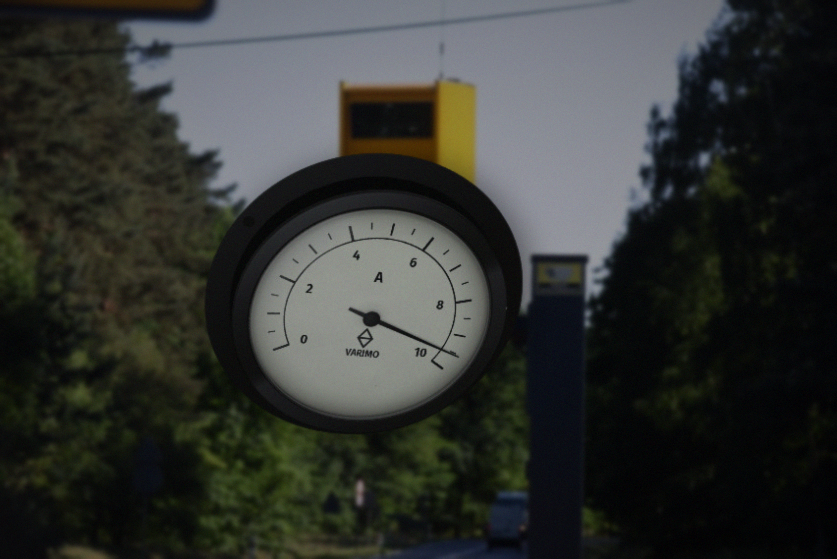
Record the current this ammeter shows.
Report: 9.5 A
